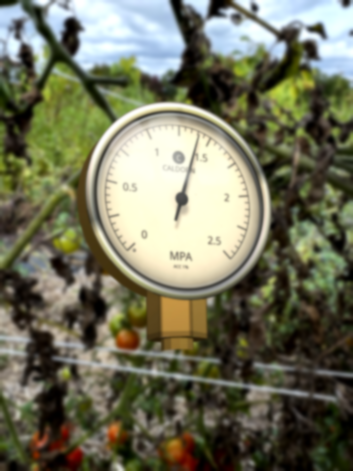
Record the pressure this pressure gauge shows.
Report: 1.4 MPa
